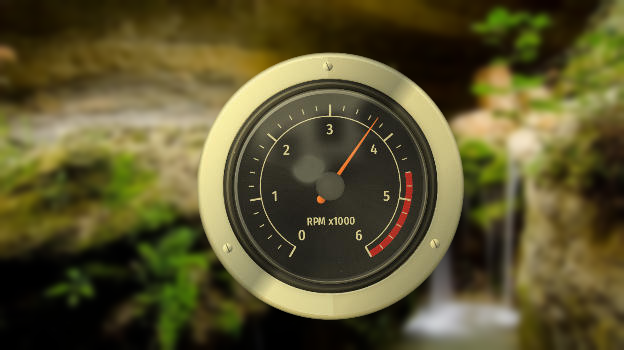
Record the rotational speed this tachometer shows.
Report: 3700 rpm
